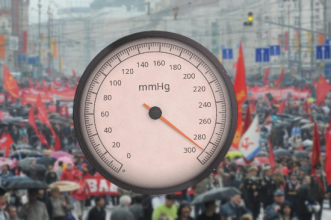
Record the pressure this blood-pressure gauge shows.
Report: 290 mmHg
